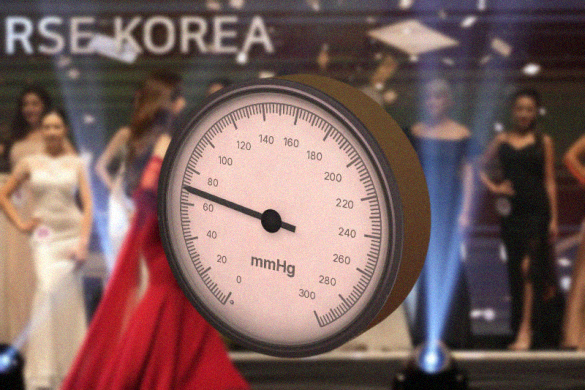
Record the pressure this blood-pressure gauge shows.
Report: 70 mmHg
